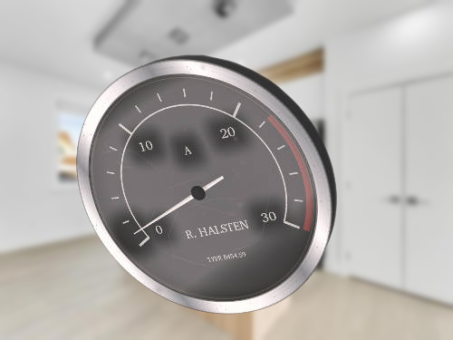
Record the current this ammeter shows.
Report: 1 A
